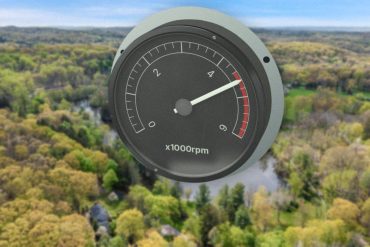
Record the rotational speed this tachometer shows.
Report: 4600 rpm
